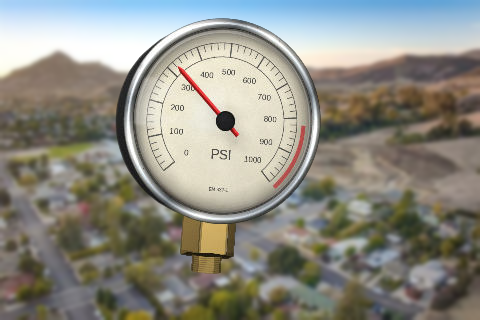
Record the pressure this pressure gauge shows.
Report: 320 psi
